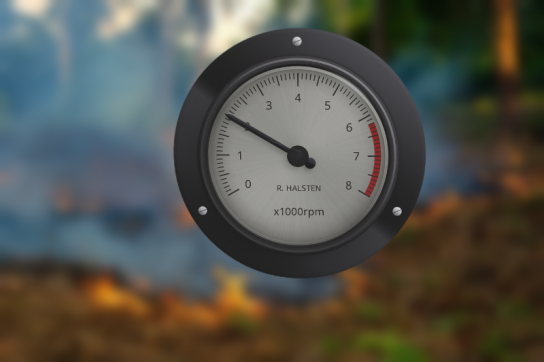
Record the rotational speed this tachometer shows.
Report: 2000 rpm
